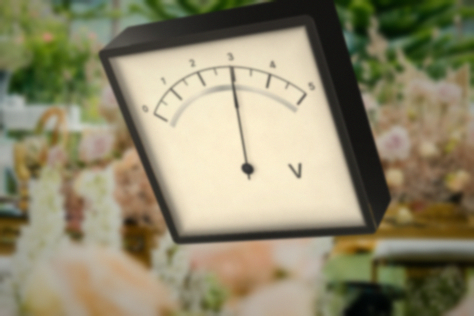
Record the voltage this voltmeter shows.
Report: 3 V
